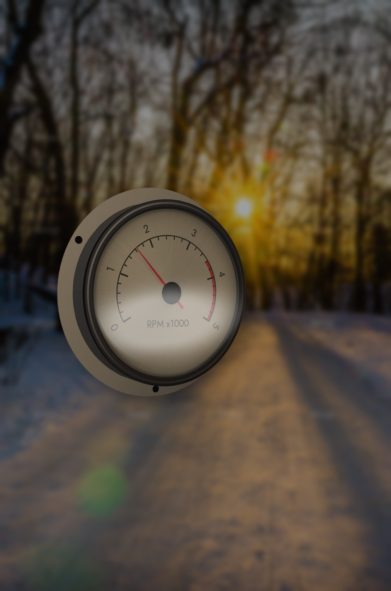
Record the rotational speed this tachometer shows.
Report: 1600 rpm
